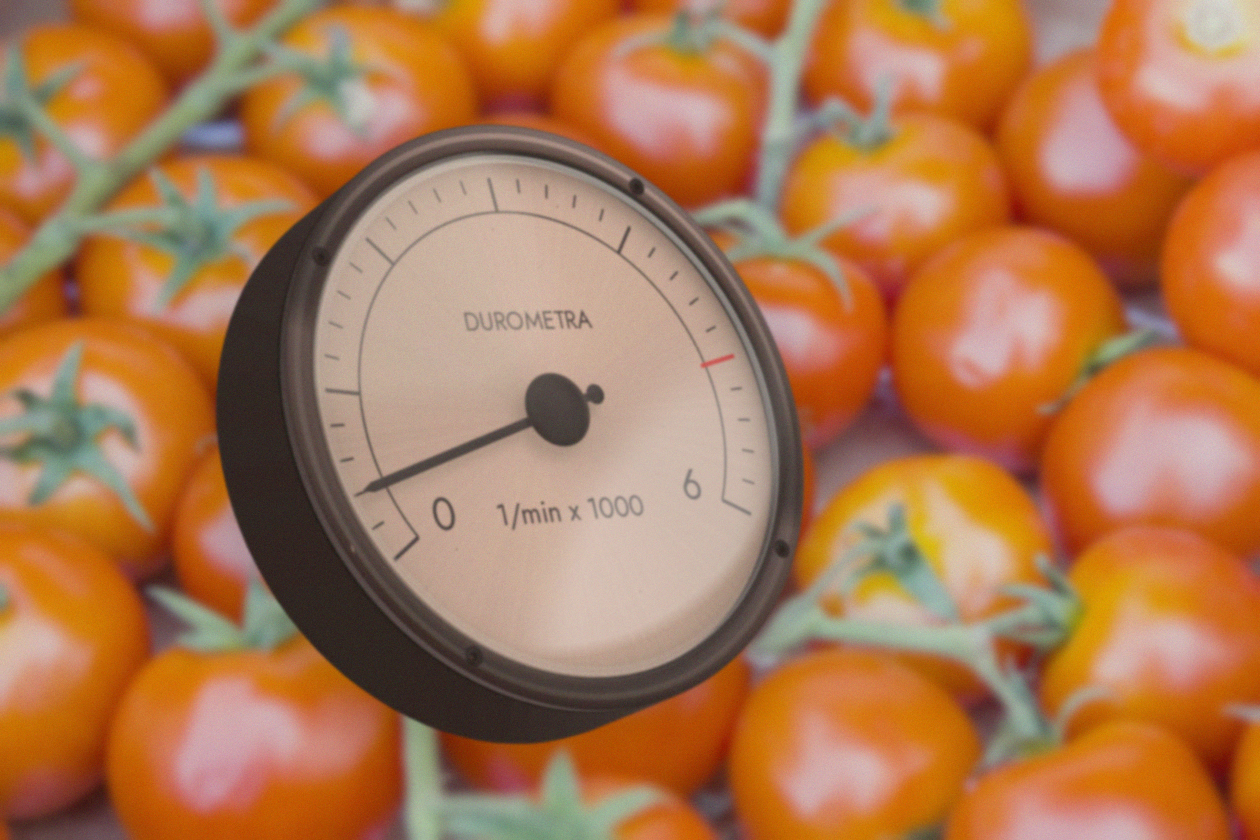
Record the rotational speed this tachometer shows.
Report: 400 rpm
